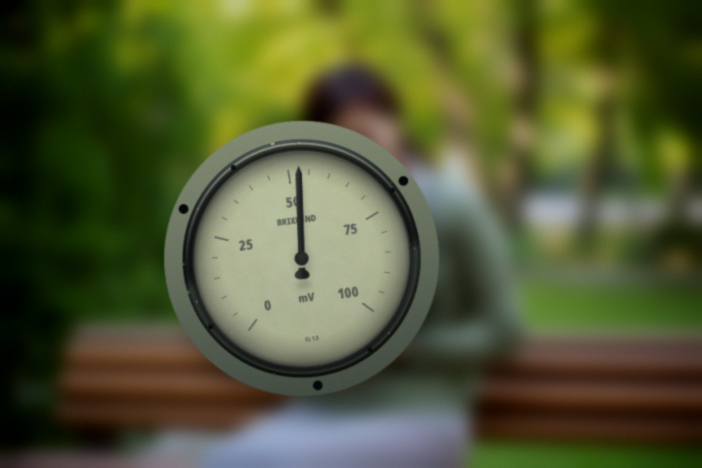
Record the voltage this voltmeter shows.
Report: 52.5 mV
